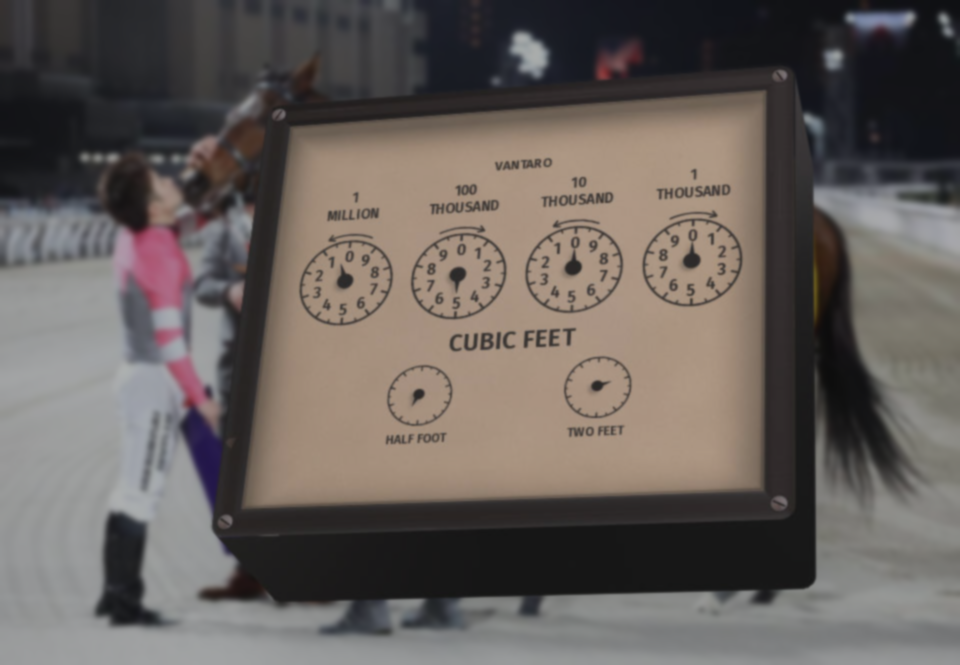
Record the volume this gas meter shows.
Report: 50000 ft³
